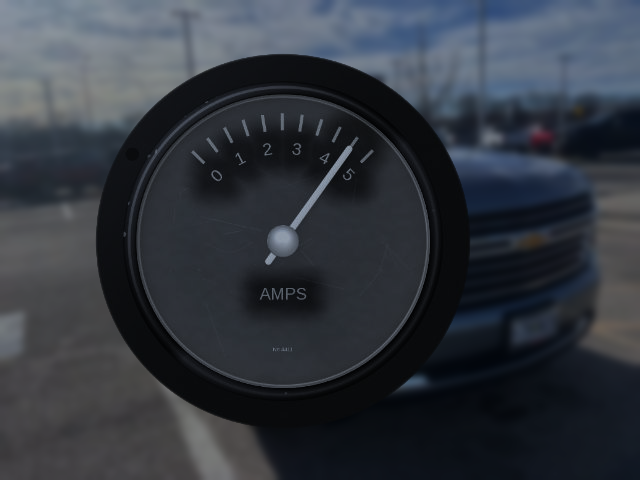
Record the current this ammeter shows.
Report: 4.5 A
